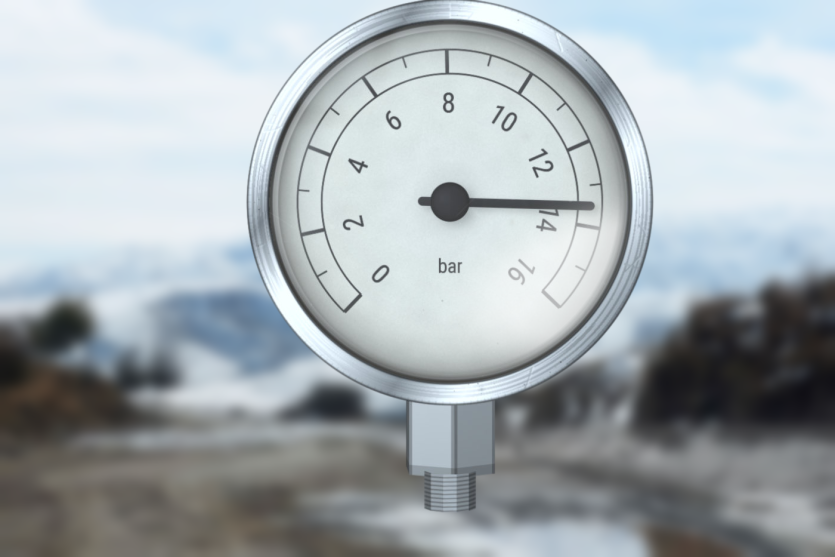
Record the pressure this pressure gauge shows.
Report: 13.5 bar
